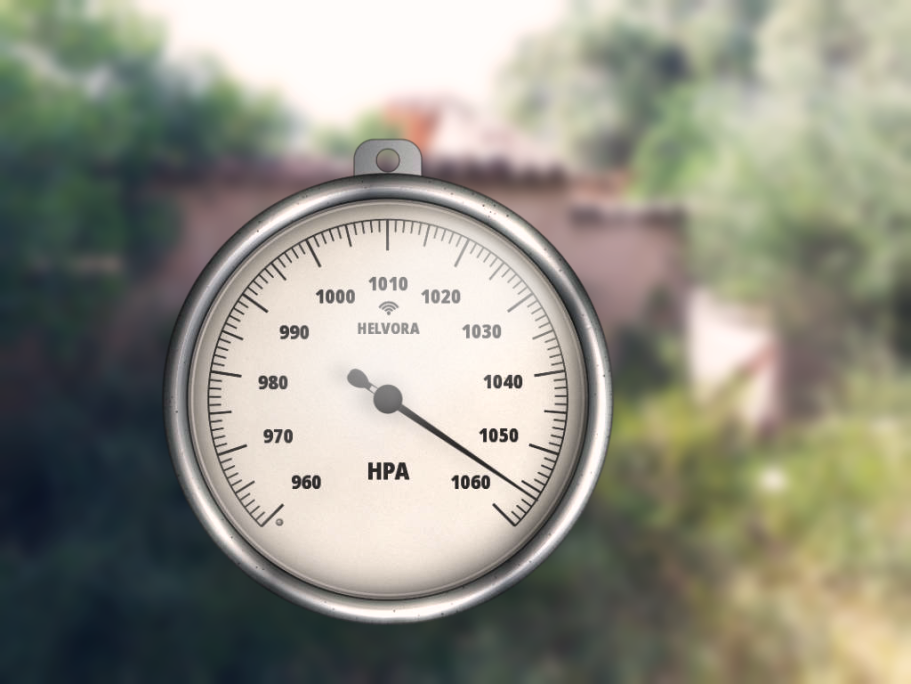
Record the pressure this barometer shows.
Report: 1056 hPa
